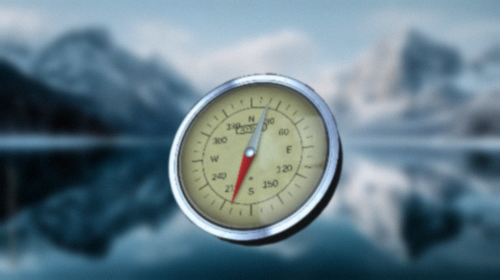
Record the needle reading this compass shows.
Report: 200 °
